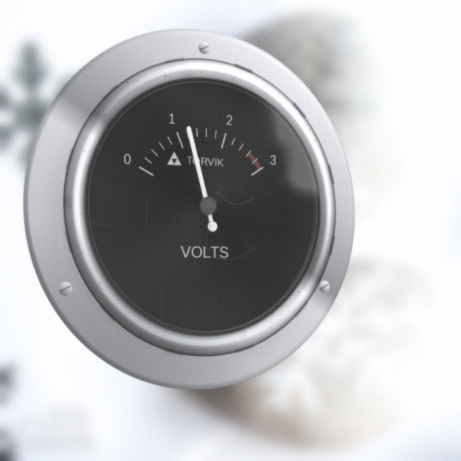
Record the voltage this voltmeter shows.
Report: 1.2 V
